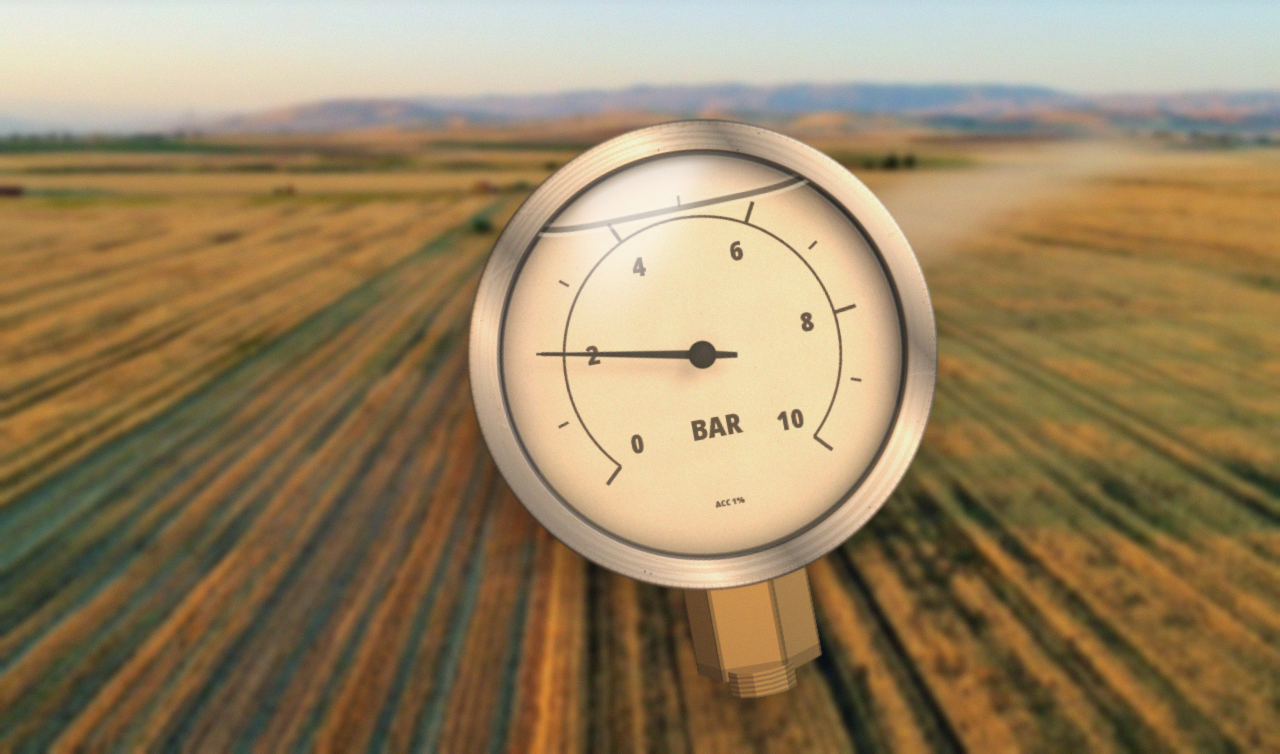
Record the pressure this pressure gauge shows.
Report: 2 bar
